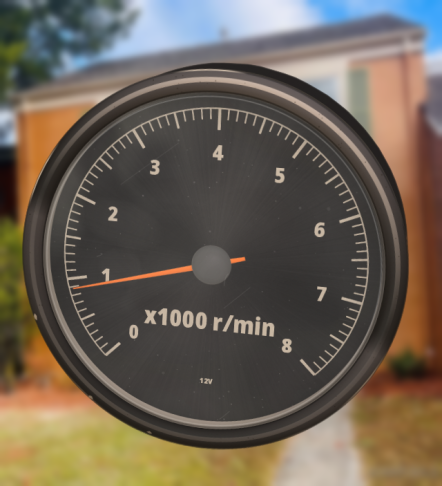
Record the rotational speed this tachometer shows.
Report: 900 rpm
